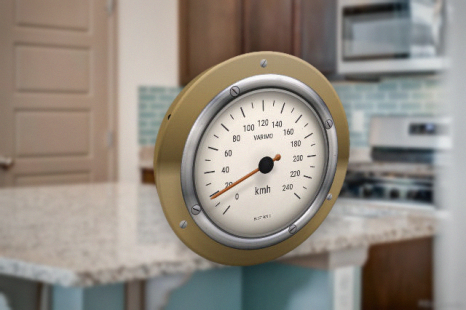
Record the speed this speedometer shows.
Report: 20 km/h
